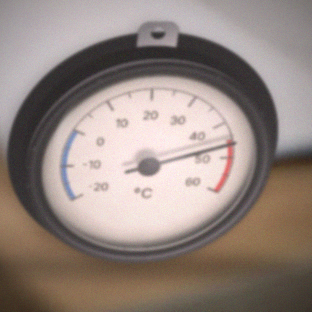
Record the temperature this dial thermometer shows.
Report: 45 °C
